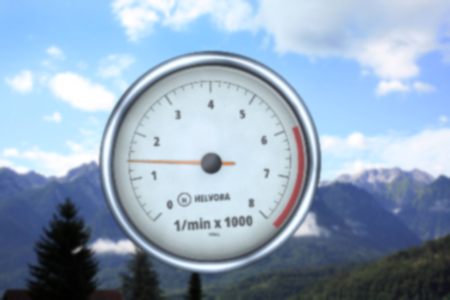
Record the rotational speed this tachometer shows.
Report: 1400 rpm
